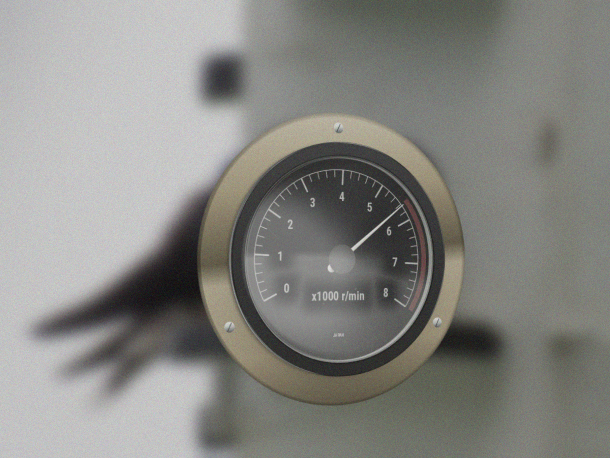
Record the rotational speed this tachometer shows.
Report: 5600 rpm
